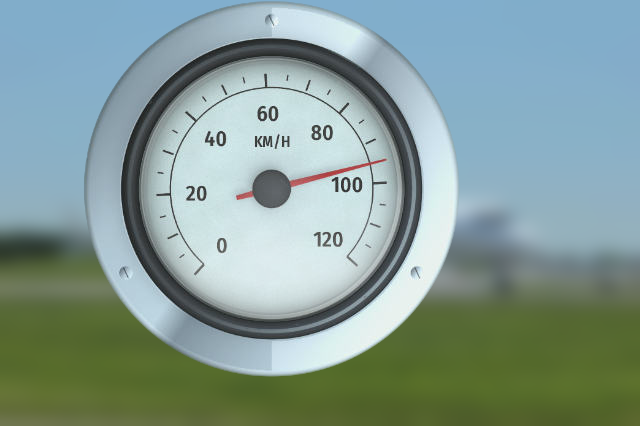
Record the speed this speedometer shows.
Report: 95 km/h
